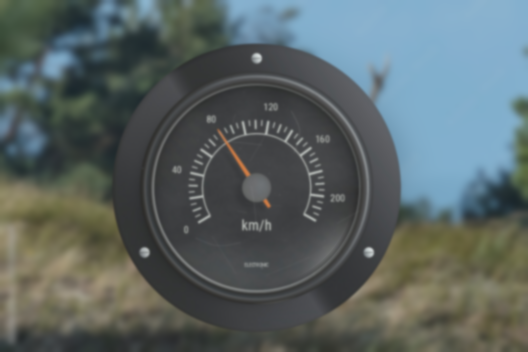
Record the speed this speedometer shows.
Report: 80 km/h
